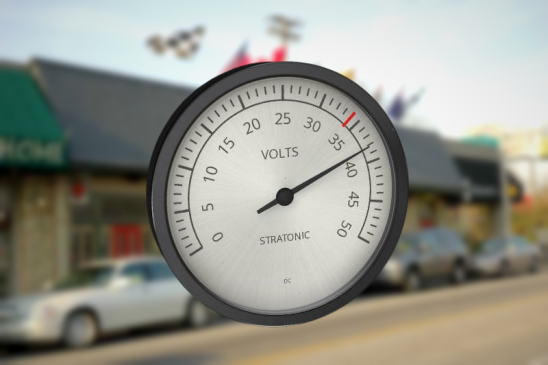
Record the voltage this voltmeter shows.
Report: 38 V
